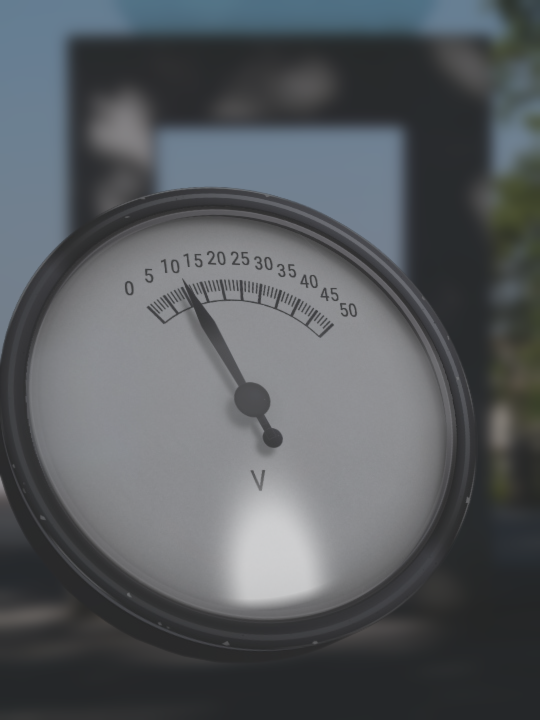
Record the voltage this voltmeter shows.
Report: 10 V
